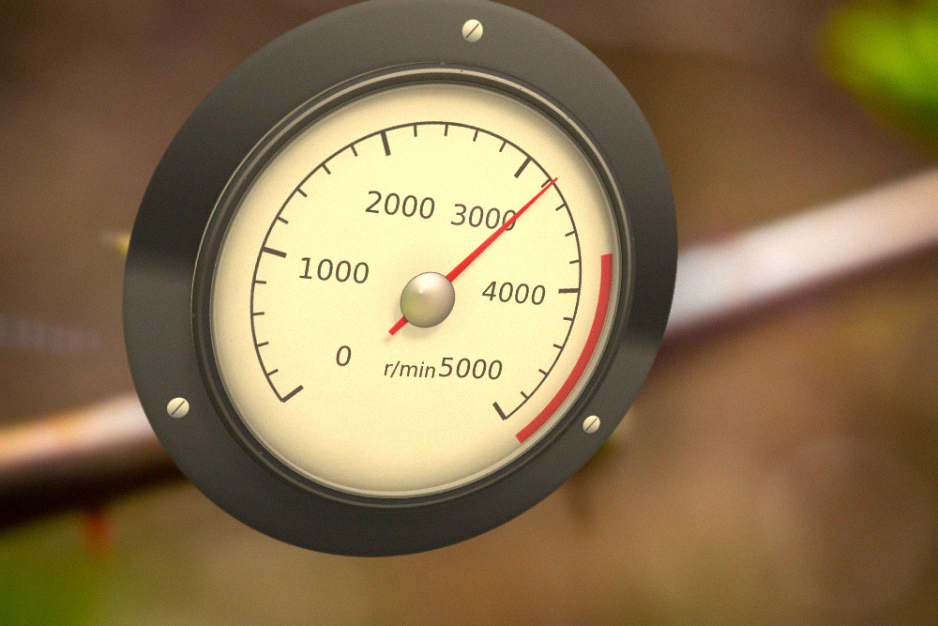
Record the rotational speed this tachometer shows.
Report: 3200 rpm
